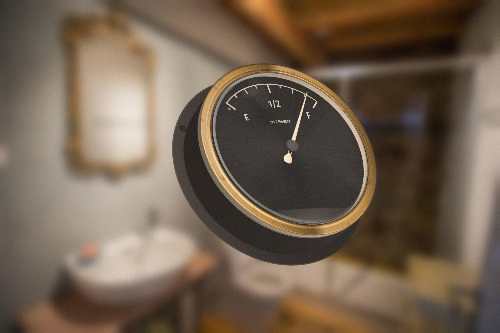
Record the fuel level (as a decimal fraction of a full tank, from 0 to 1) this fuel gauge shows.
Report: 0.875
